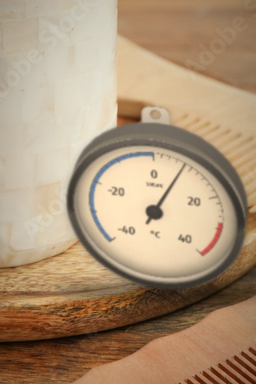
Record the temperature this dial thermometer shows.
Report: 8 °C
